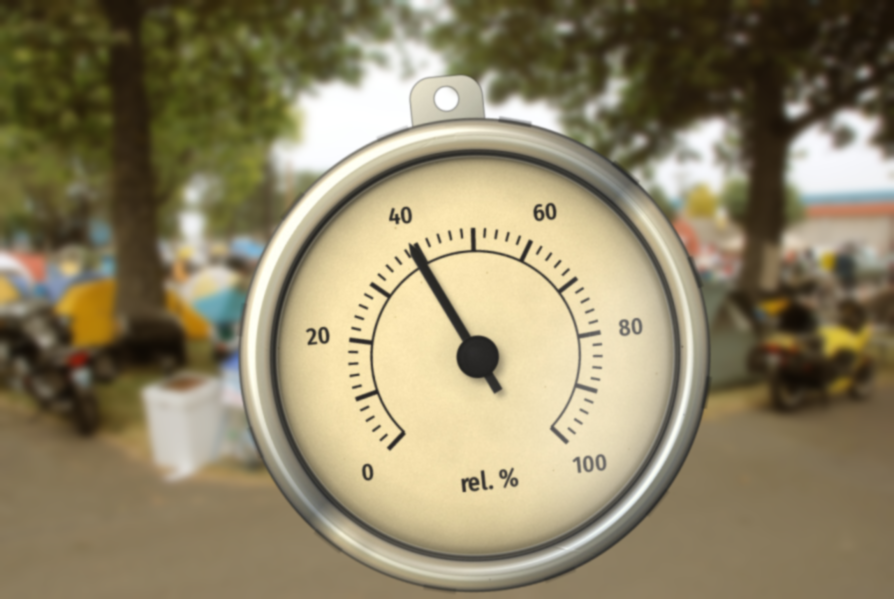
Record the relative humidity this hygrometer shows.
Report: 39 %
